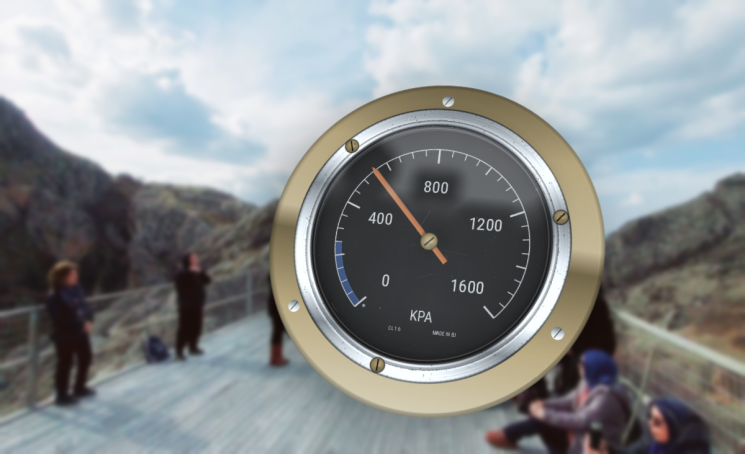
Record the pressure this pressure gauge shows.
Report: 550 kPa
